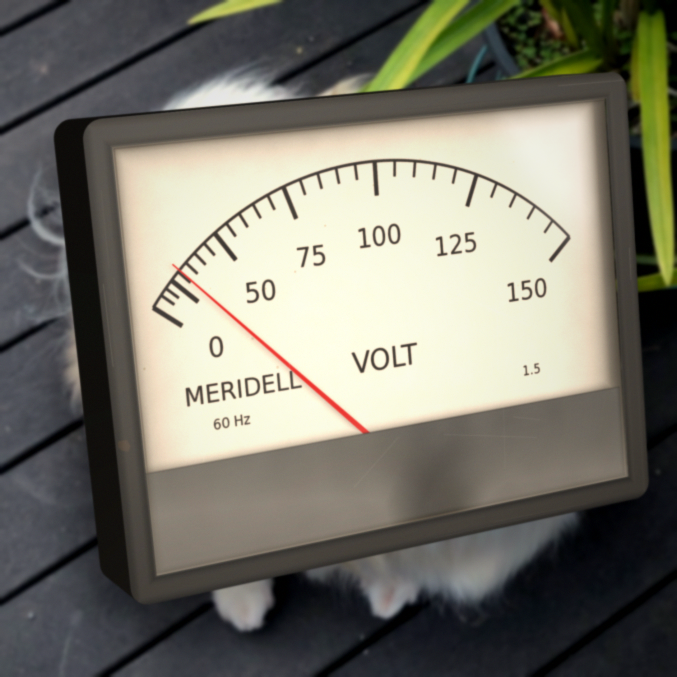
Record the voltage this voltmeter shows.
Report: 30 V
